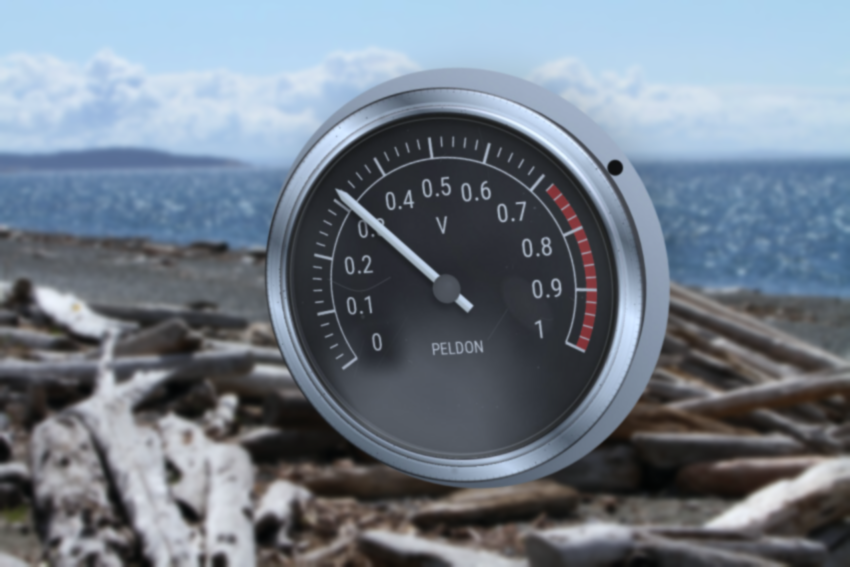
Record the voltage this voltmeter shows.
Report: 0.32 V
